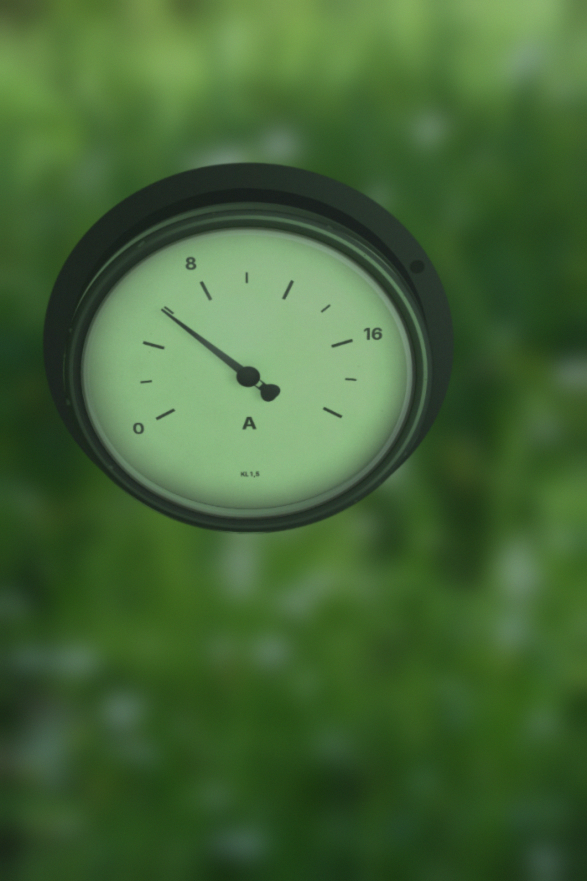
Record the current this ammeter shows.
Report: 6 A
